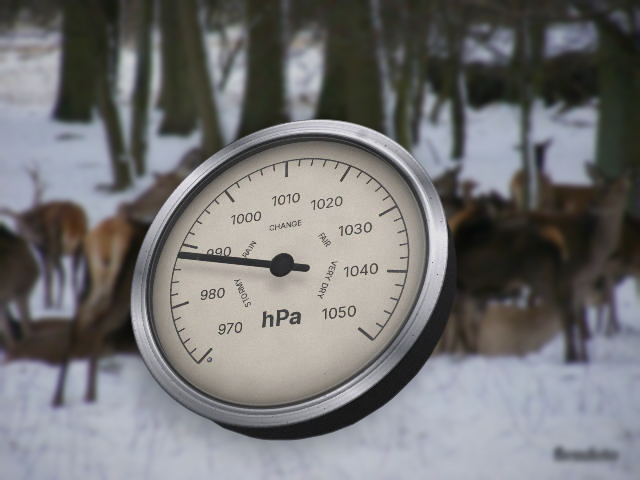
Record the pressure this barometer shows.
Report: 988 hPa
